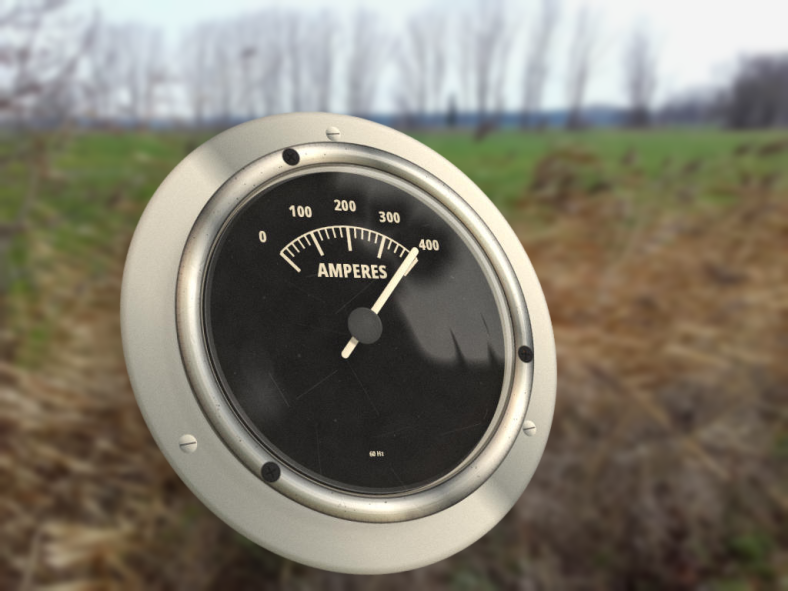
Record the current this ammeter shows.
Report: 380 A
